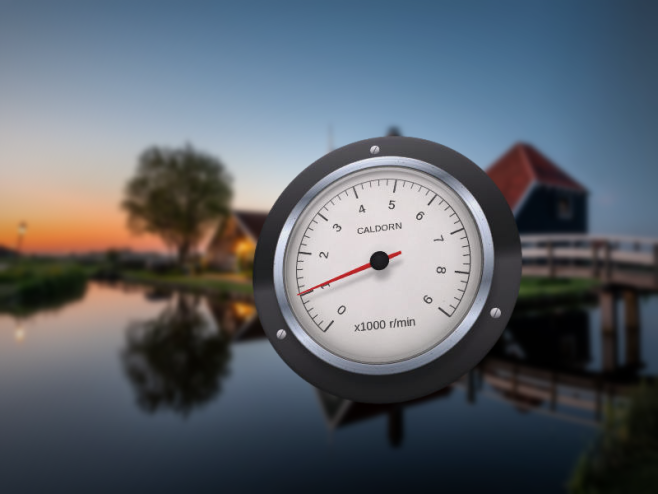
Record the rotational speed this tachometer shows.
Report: 1000 rpm
